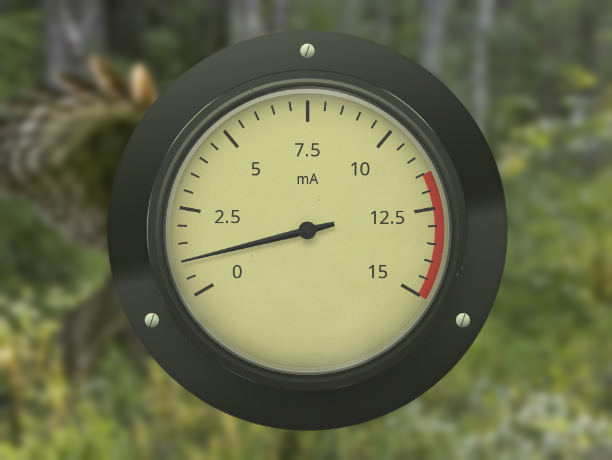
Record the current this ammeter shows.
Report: 1 mA
